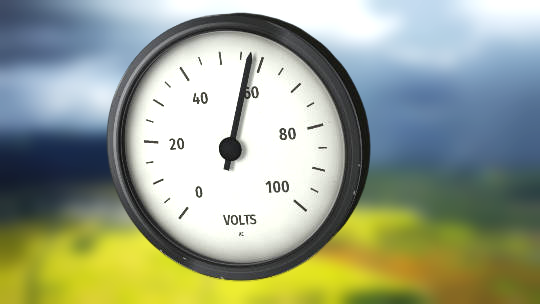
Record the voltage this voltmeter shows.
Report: 57.5 V
